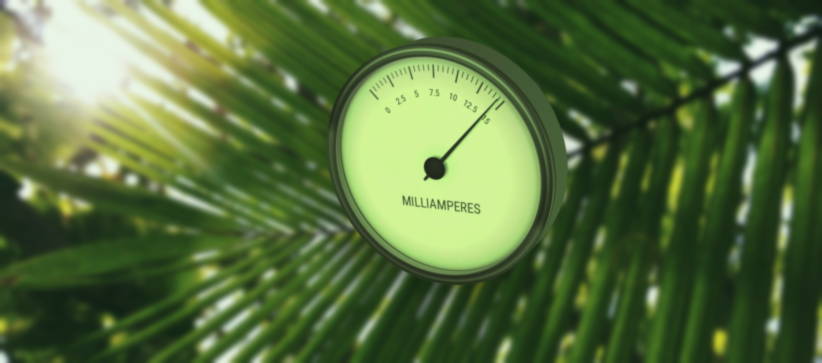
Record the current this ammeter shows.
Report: 14.5 mA
